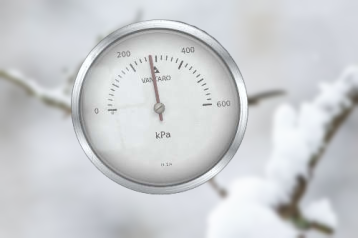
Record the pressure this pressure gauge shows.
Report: 280 kPa
